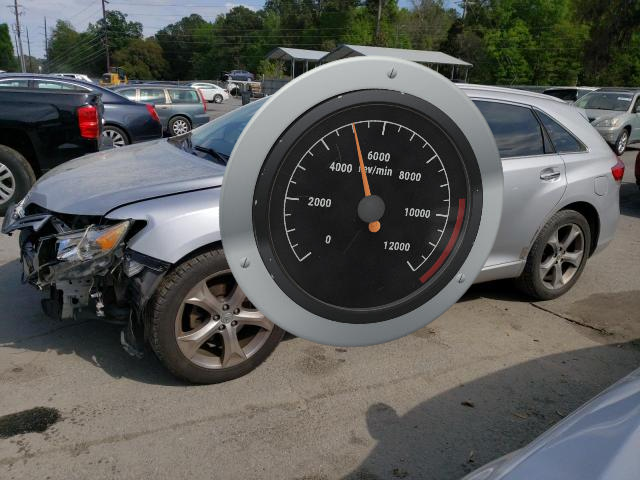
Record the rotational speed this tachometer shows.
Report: 5000 rpm
